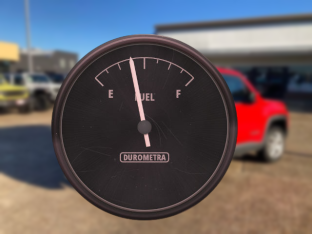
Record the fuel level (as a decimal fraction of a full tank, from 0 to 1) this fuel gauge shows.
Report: 0.375
